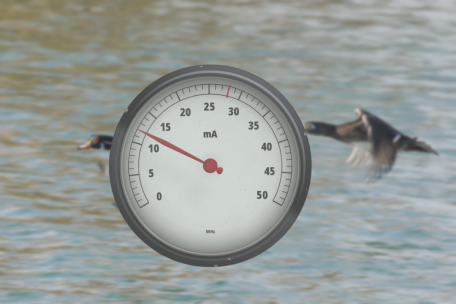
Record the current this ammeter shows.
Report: 12 mA
